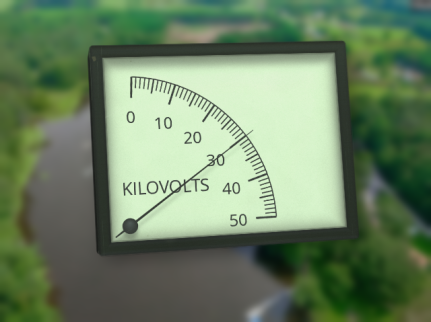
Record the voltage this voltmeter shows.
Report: 30 kV
